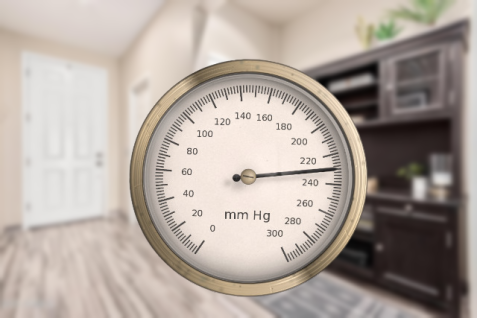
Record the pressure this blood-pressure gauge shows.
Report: 230 mmHg
